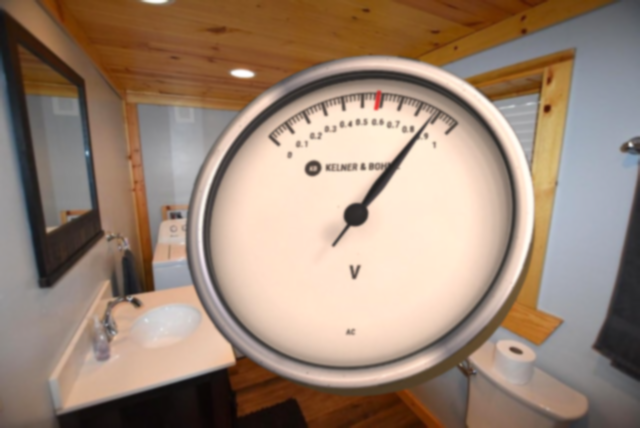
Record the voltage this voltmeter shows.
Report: 0.9 V
